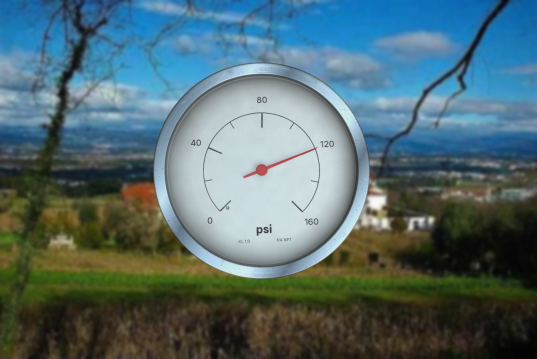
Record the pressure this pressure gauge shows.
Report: 120 psi
